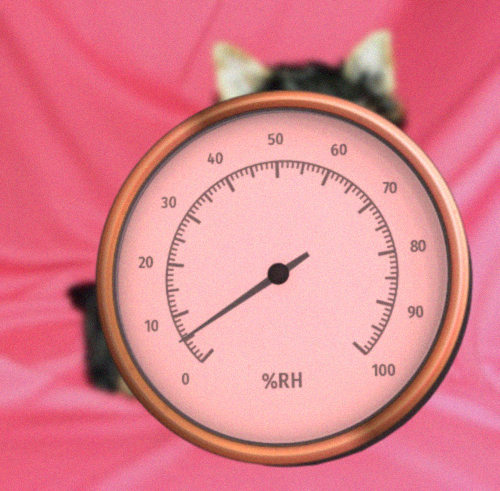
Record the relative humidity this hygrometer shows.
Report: 5 %
